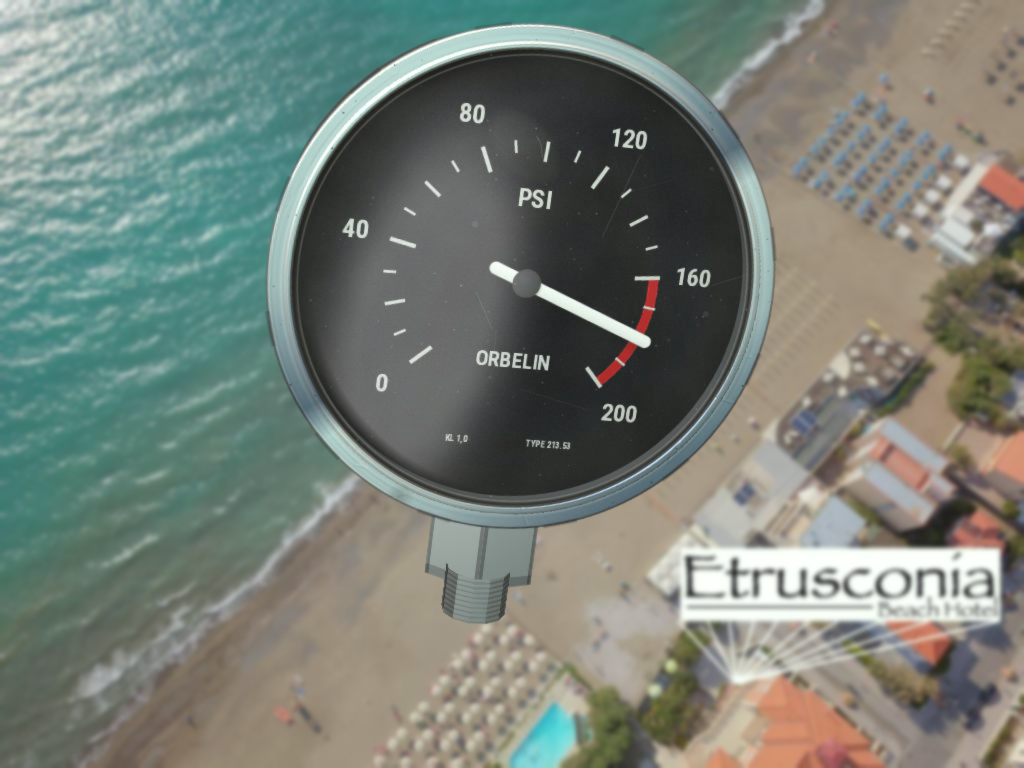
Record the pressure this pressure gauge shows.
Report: 180 psi
